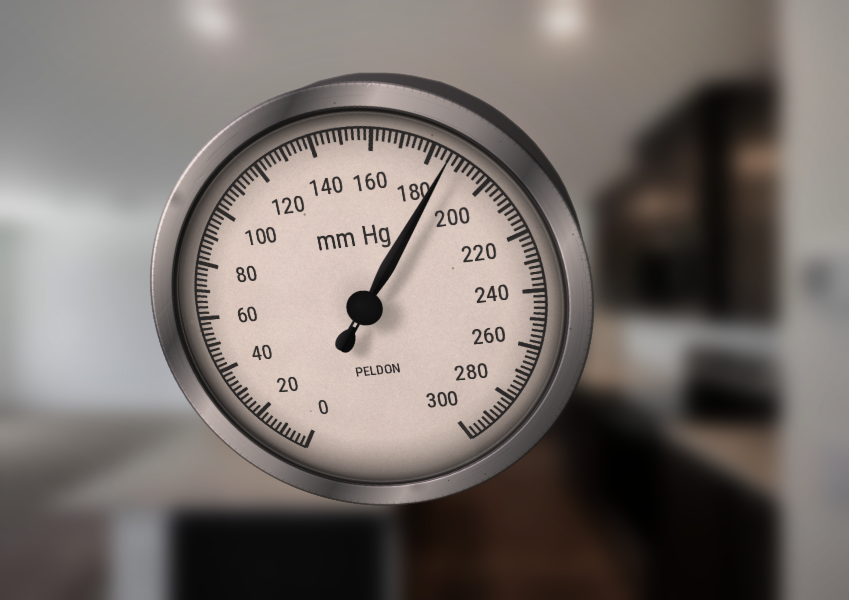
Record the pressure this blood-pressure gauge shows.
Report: 186 mmHg
